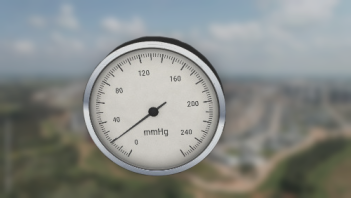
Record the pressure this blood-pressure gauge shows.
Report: 20 mmHg
